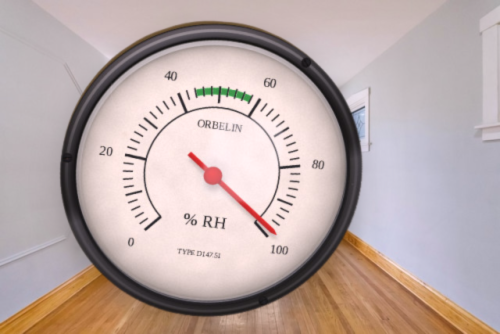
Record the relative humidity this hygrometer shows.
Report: 98 %
